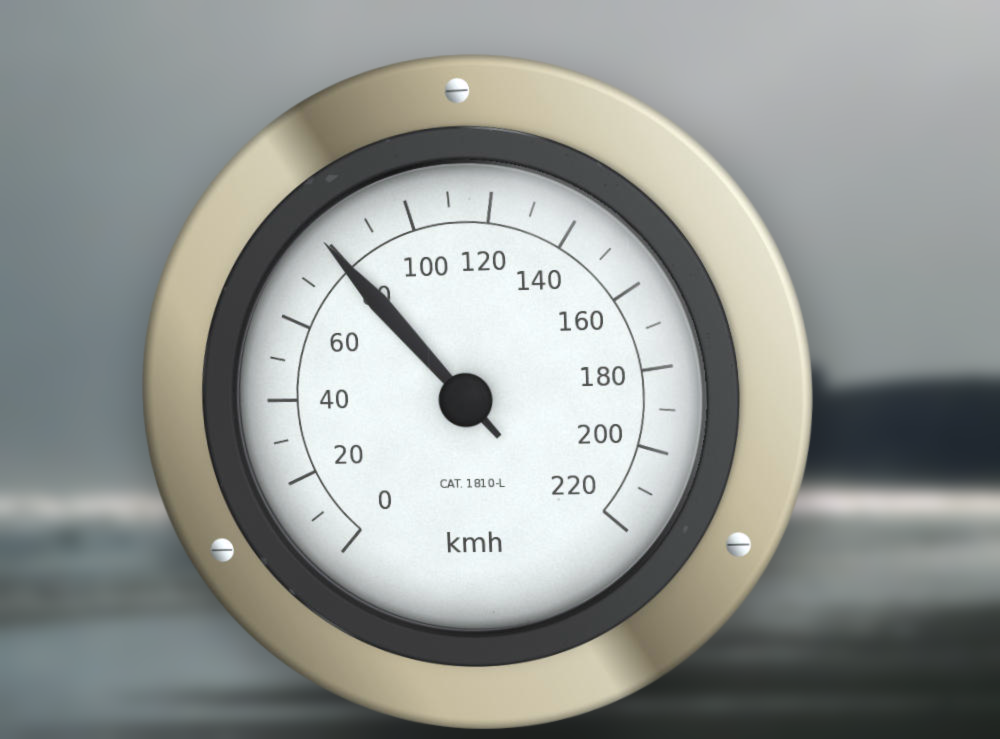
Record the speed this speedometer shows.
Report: 80 km/h
